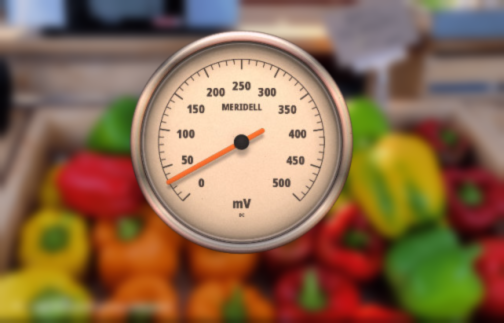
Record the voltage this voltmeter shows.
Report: 30 mV
